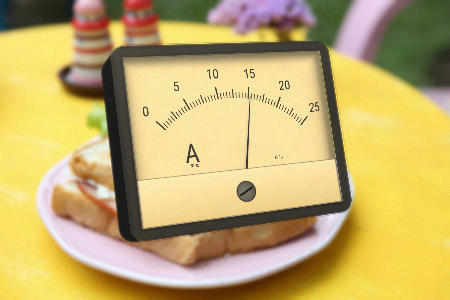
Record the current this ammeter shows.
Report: 15 A
